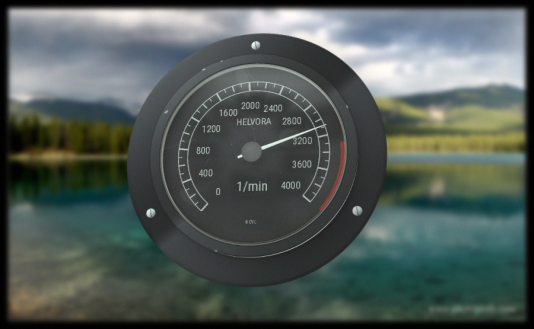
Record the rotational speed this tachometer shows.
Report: 3100 rpm
